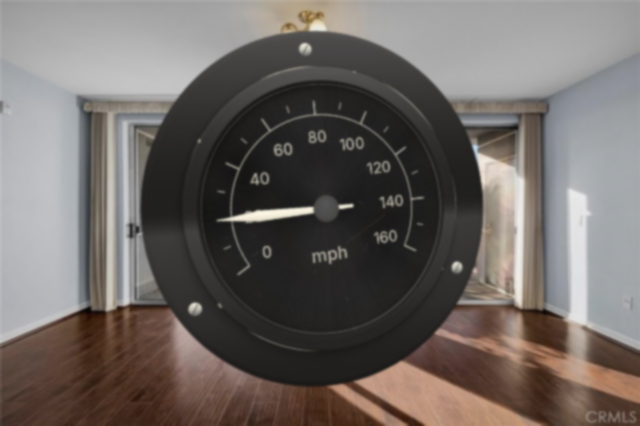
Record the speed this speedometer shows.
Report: 20 mph
